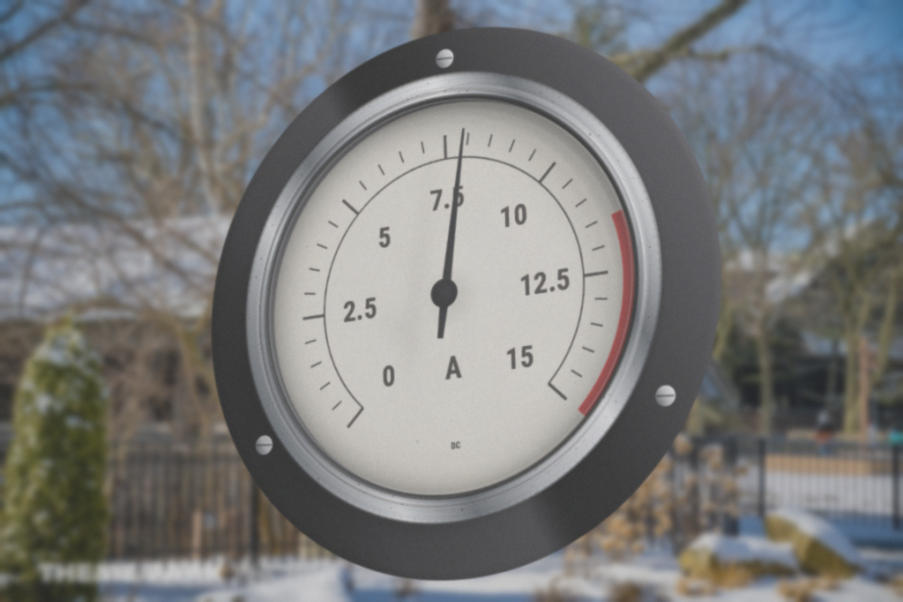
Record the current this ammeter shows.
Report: 8 A
